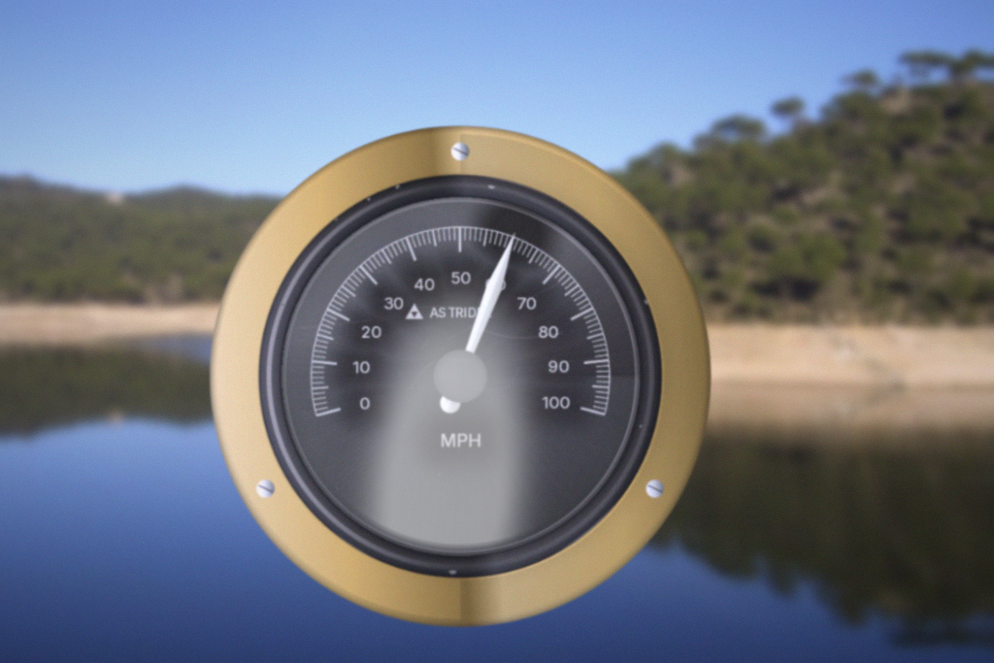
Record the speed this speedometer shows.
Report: 60 mph
